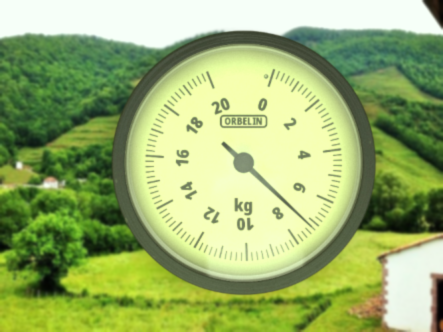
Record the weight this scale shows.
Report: 7.2 kg
